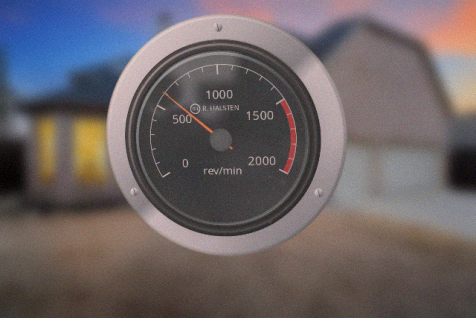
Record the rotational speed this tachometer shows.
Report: 600 rpm
